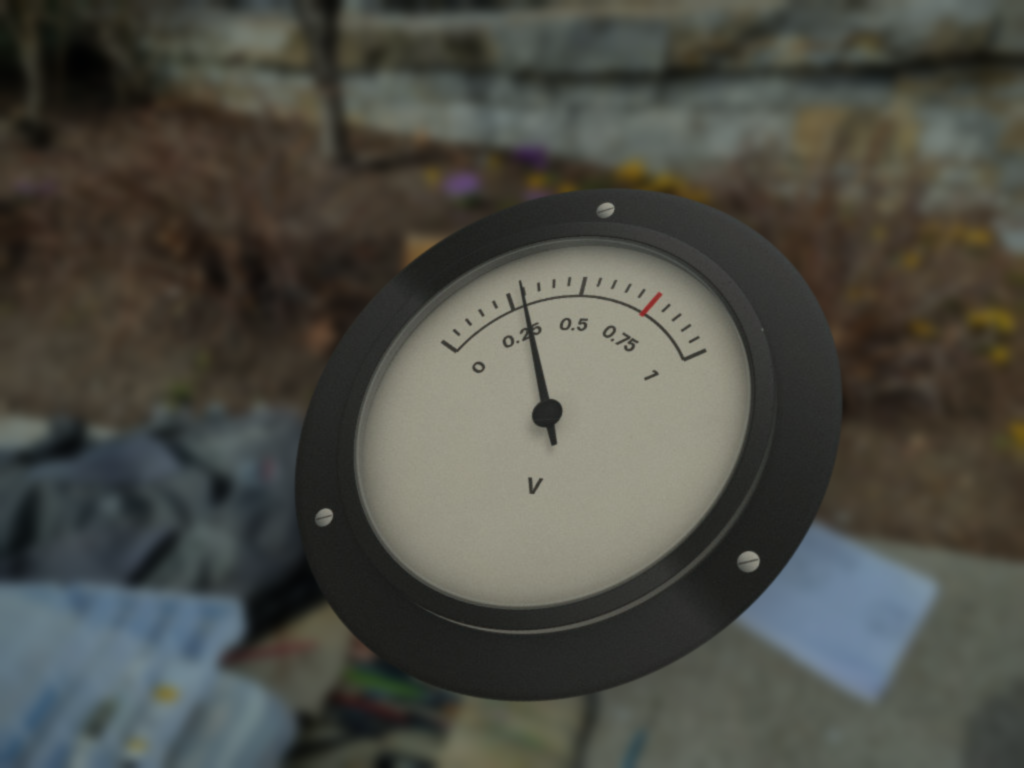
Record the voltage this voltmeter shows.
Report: 0.3 V
